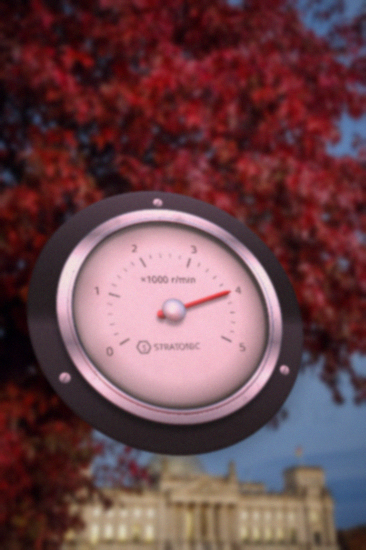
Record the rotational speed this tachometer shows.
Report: 4000 rpm
